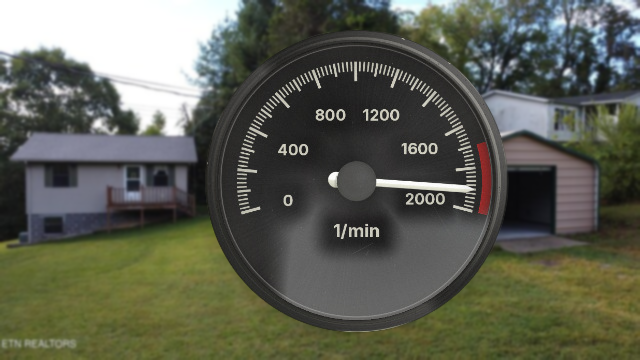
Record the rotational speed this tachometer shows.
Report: 1900 rpm
